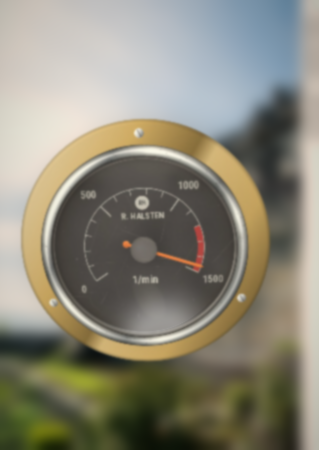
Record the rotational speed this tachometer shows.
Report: 1450 rpm
